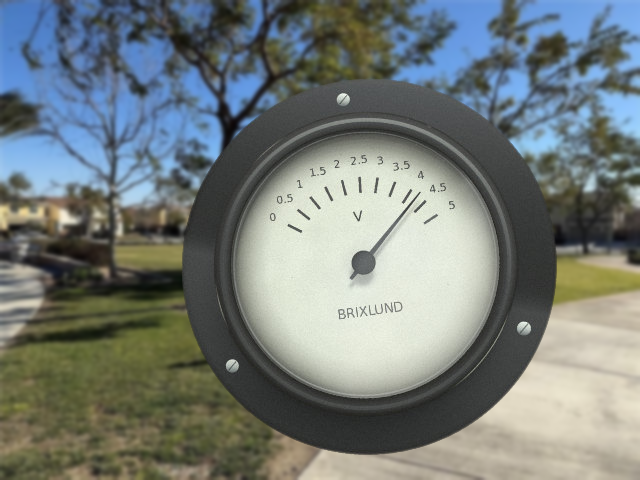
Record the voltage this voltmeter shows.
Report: 4.25 V
